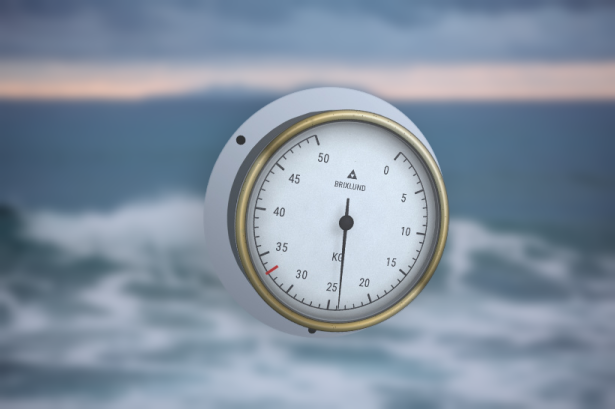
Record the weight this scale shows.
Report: 24 kg
